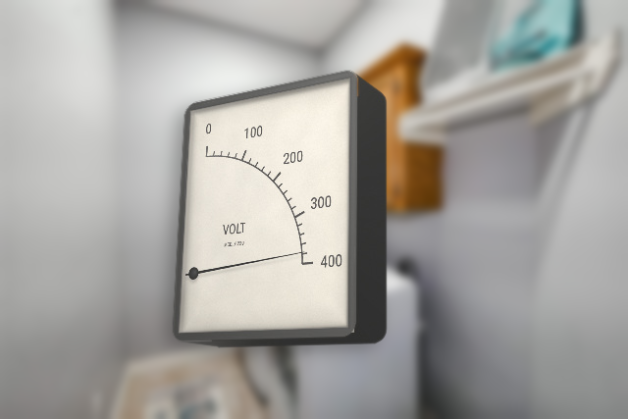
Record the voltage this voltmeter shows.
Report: 380 V
